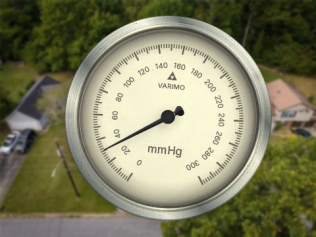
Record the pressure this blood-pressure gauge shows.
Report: 30 mmHg
